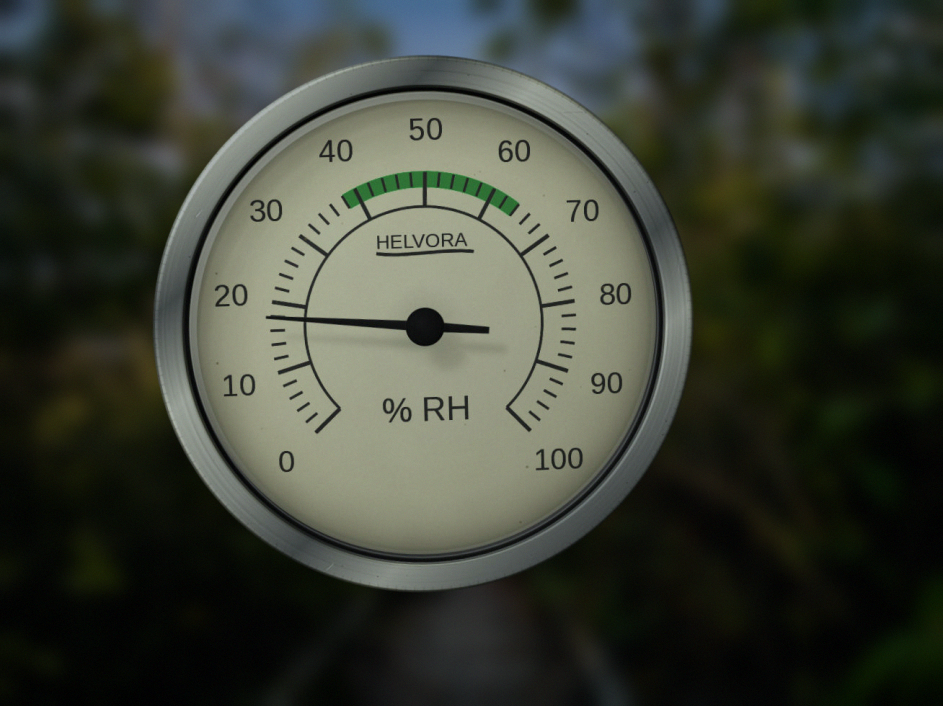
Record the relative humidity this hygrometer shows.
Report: 18 %
